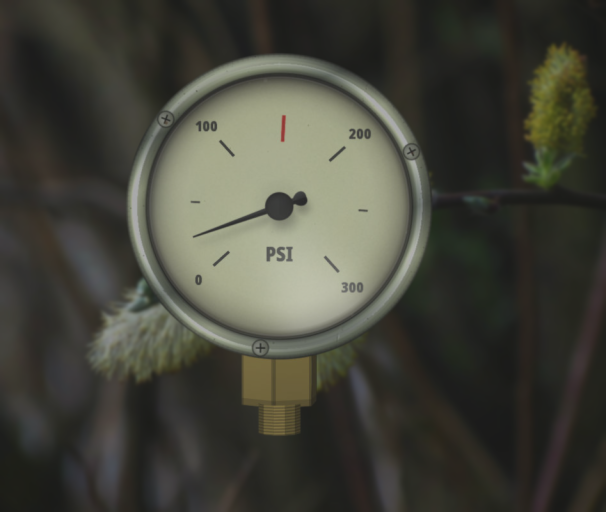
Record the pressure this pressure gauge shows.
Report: 25 psi
